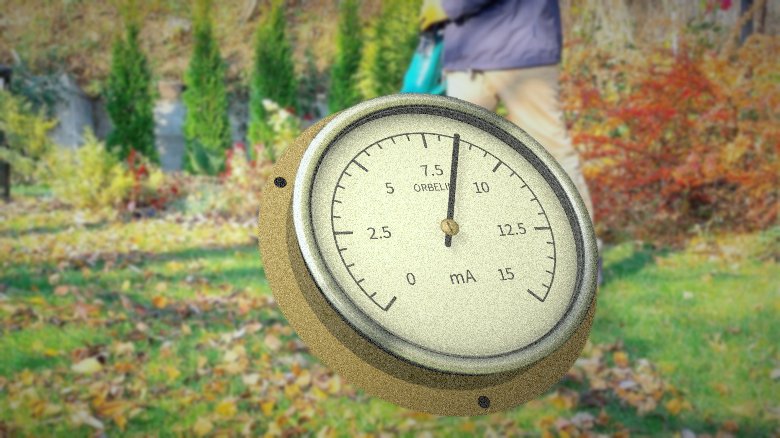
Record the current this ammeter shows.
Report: 8.5 mA
